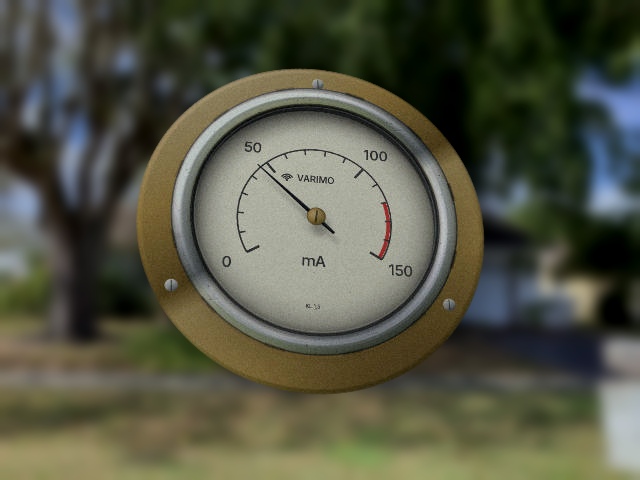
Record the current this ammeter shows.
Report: 45 mA
